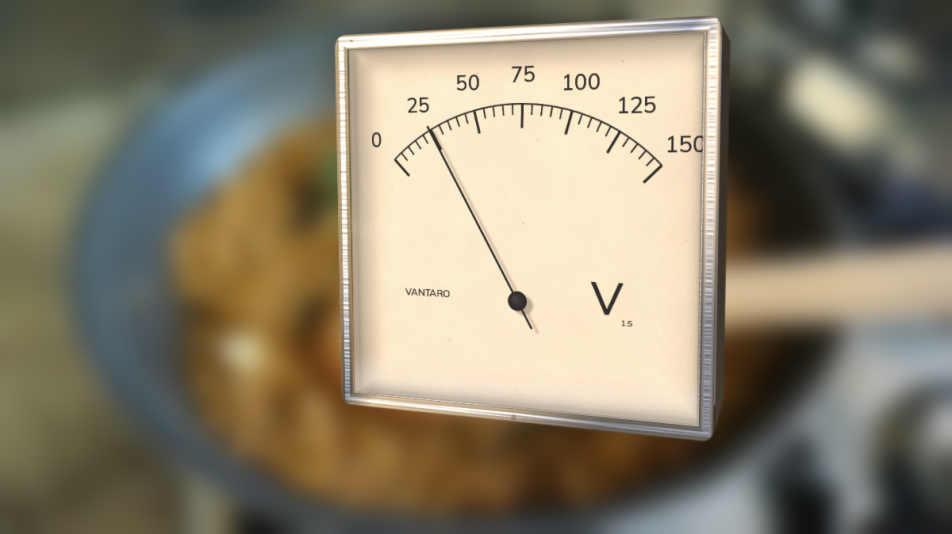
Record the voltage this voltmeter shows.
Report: 25 V
